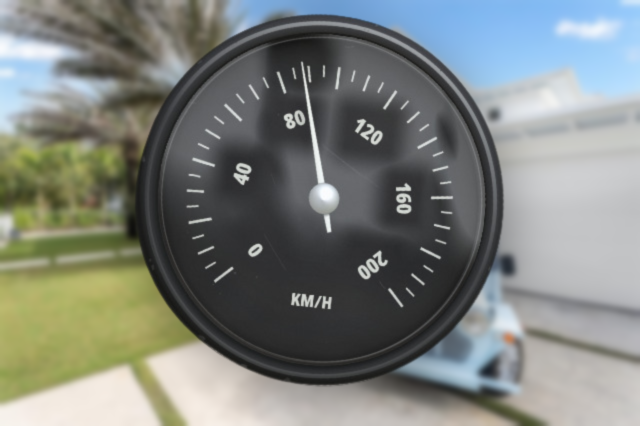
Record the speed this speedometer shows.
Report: 87.5 km/h
